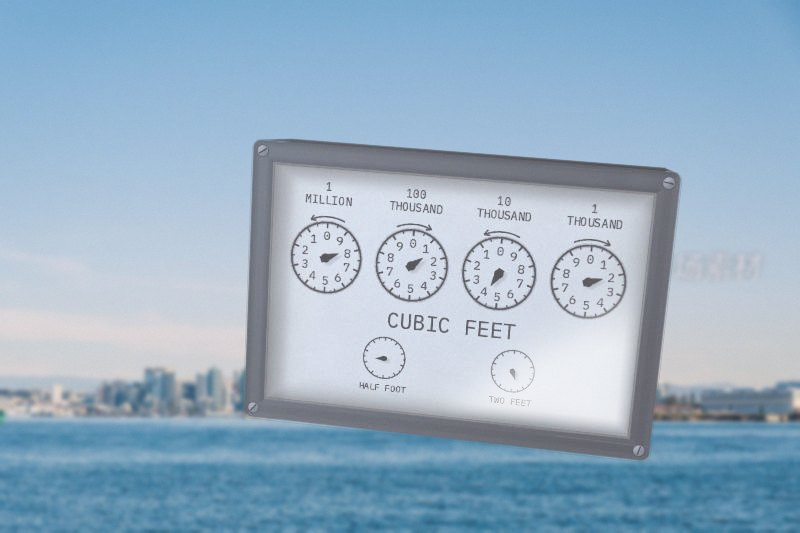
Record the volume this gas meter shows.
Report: 814200 ft³
